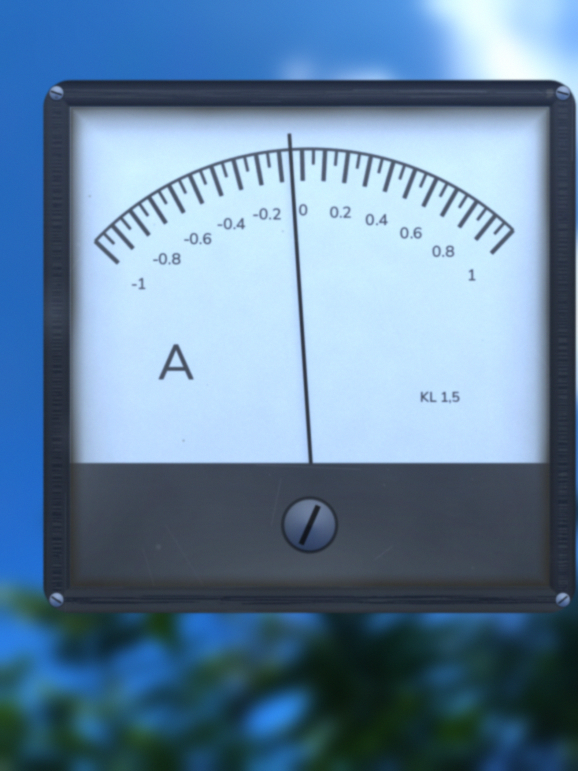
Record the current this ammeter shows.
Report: -0.05 A
